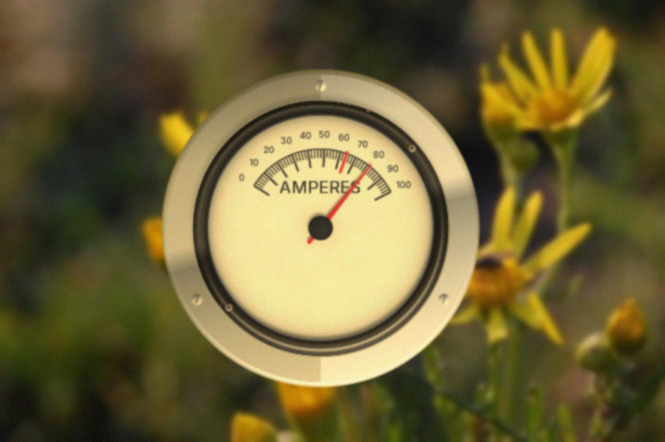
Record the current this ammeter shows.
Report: 80 A
